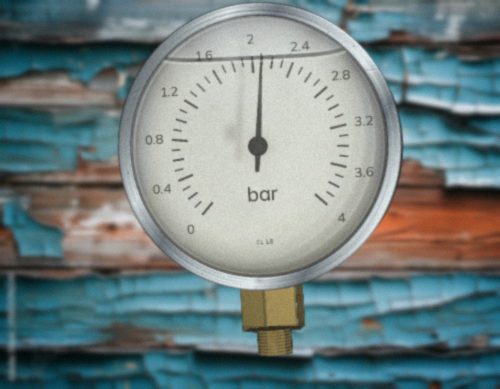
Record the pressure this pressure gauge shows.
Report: 2.1 bar
